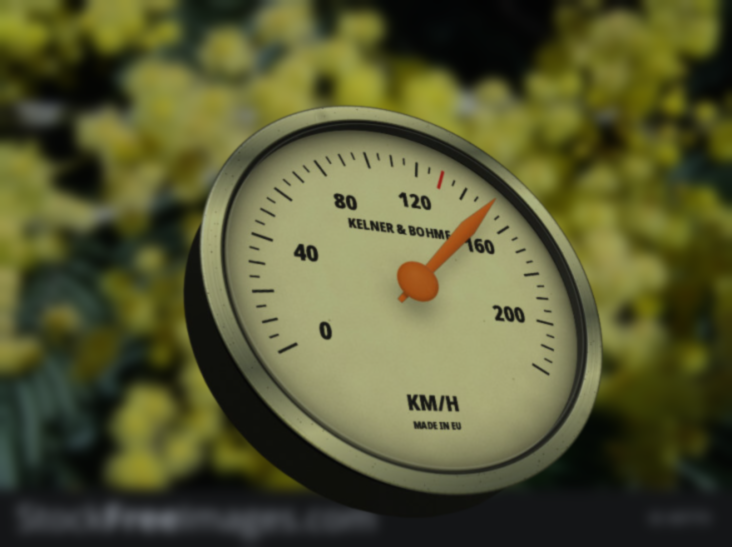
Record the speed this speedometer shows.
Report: 150 km/h
